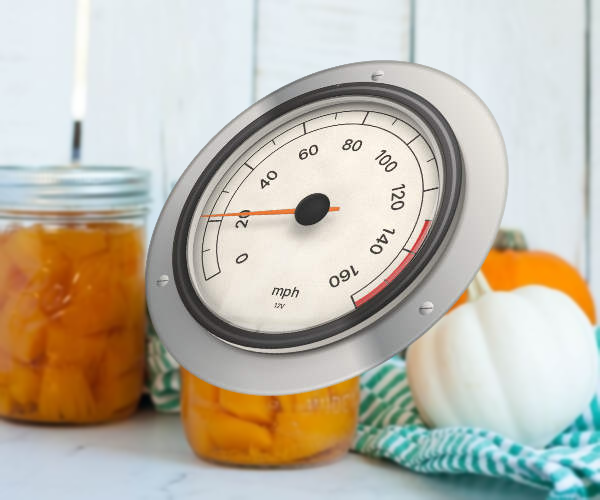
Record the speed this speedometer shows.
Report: 20 mph
